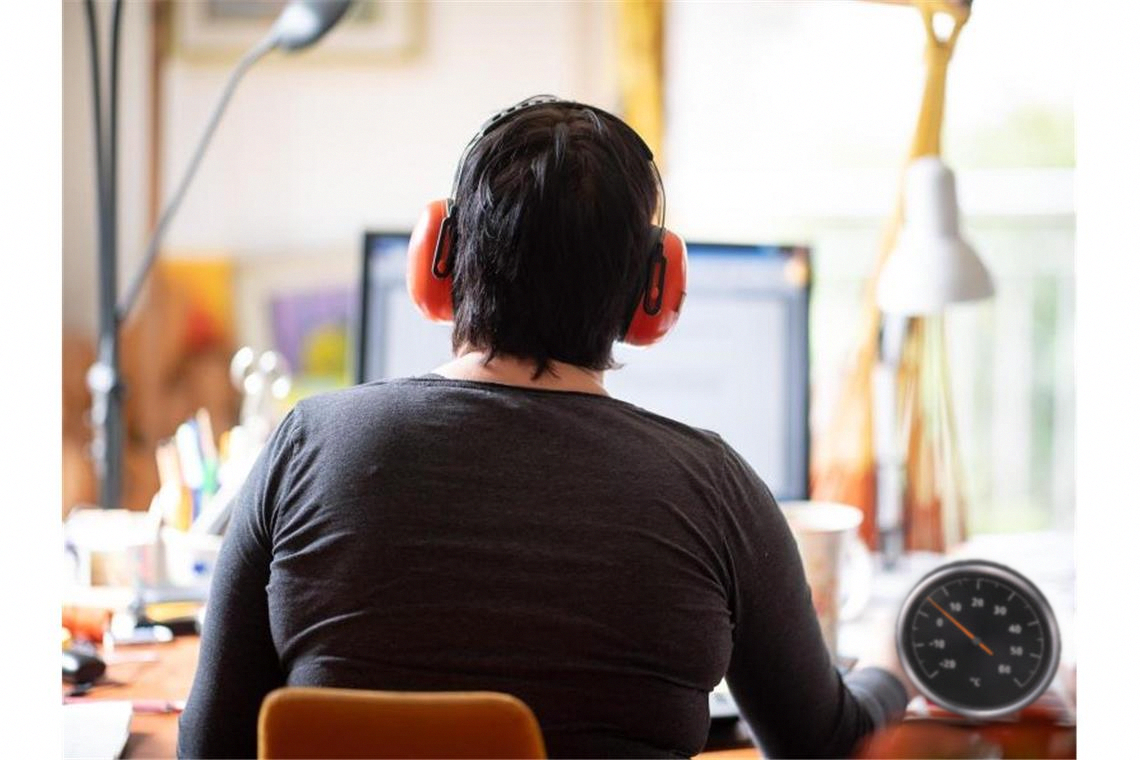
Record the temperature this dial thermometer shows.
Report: 5 °C
